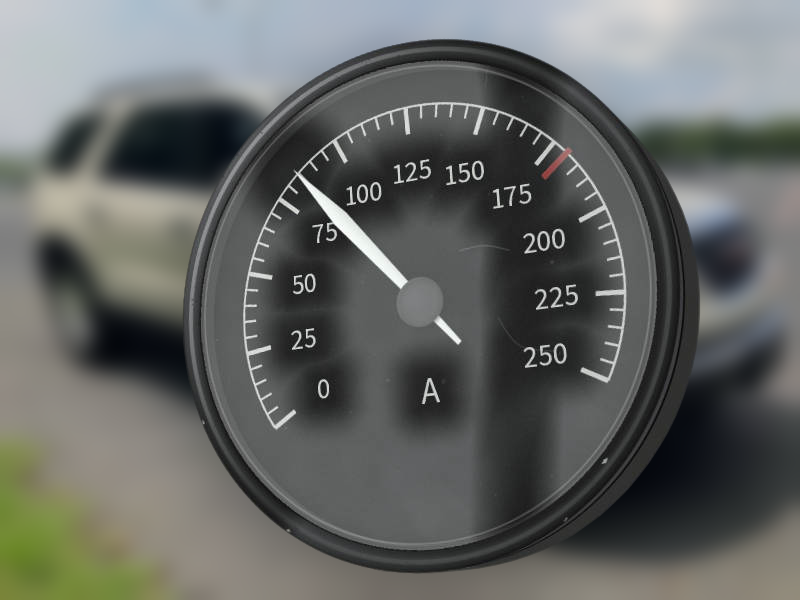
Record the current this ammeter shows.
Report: 85 A
